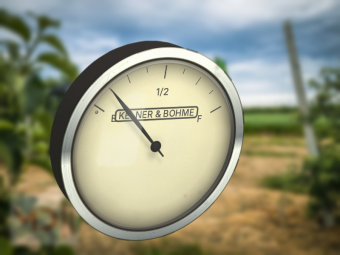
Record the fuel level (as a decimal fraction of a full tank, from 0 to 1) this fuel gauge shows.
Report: 0.125
